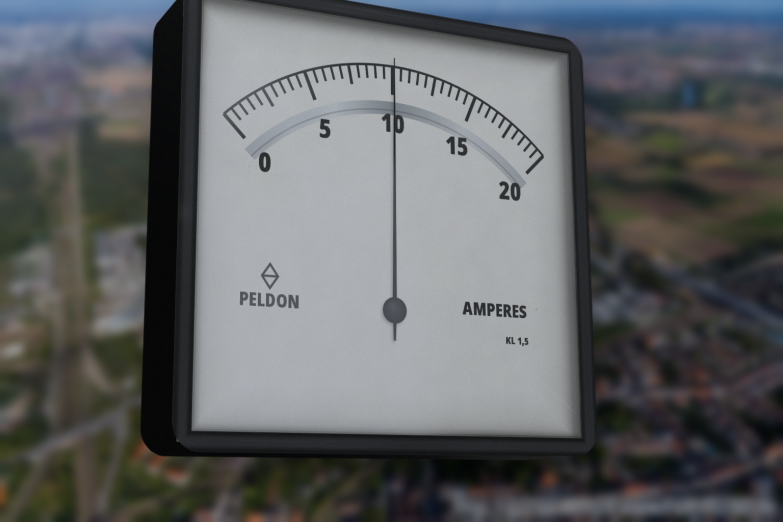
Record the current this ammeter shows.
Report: 10 A
